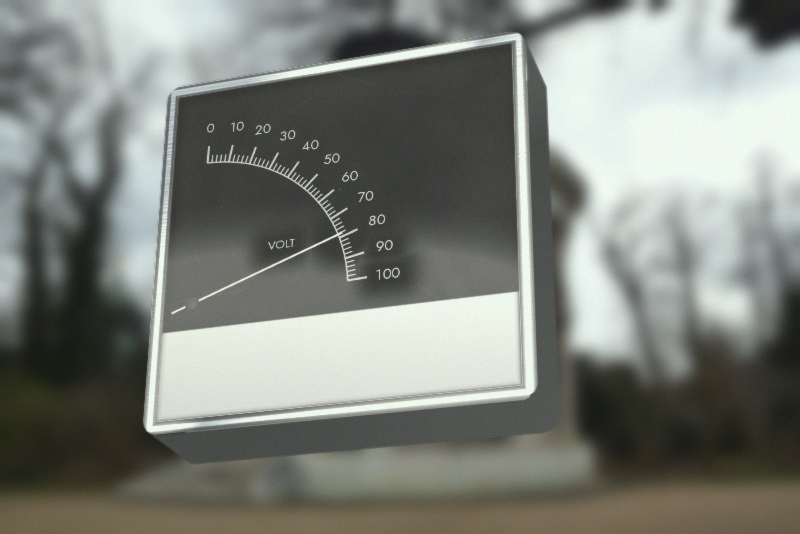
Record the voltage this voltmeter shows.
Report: 80 V
